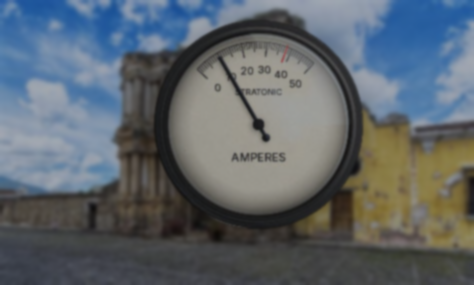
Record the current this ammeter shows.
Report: 10 A
